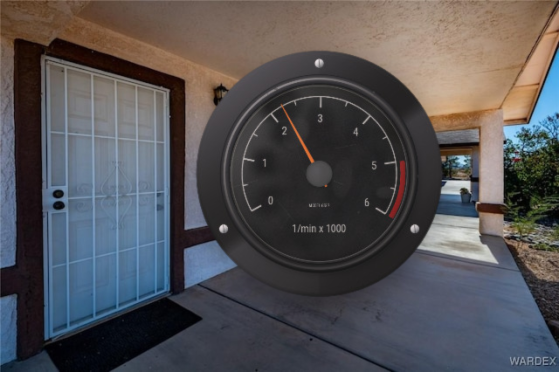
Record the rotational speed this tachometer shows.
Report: 2250 rpm
